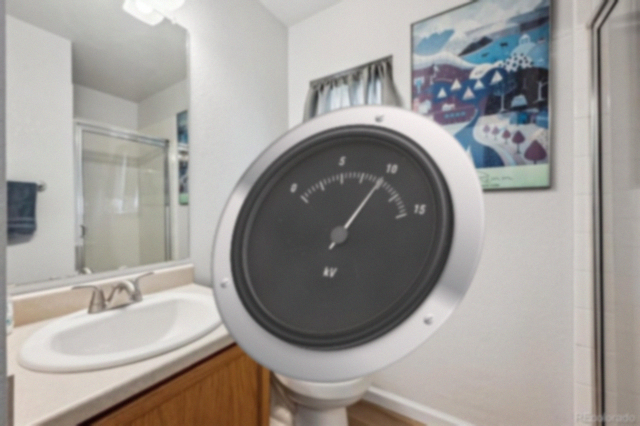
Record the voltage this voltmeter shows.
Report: 10 kV
